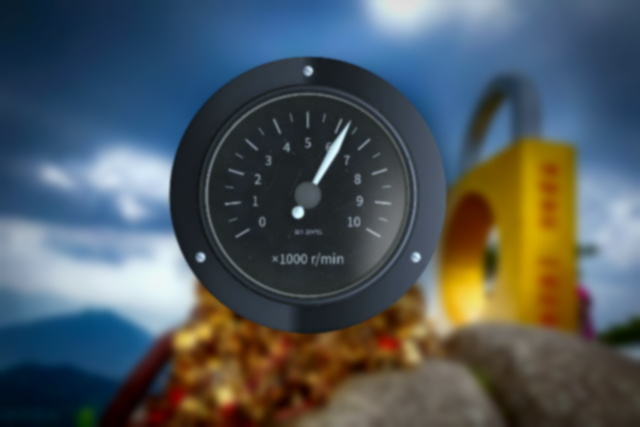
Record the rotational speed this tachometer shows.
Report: 6250 rpm
